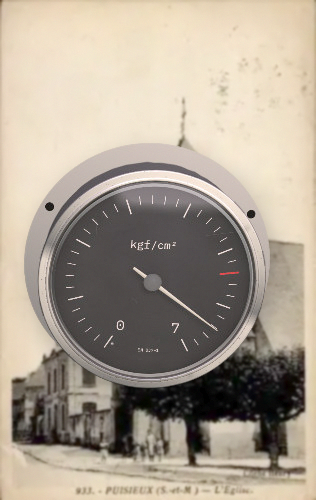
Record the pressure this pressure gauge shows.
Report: 6.4 kg/cm²
